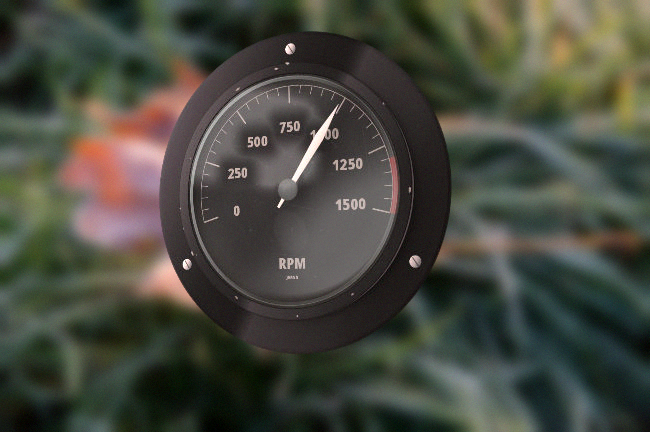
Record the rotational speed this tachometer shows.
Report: 1000 rpm
